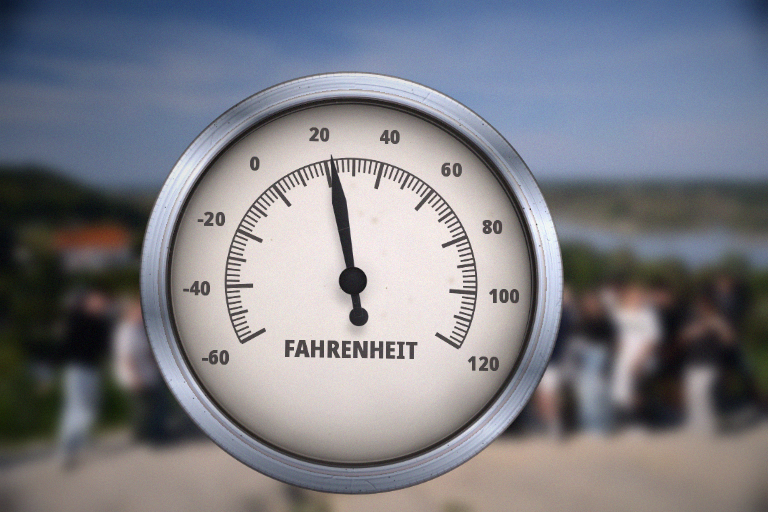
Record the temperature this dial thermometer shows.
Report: 22 °F
